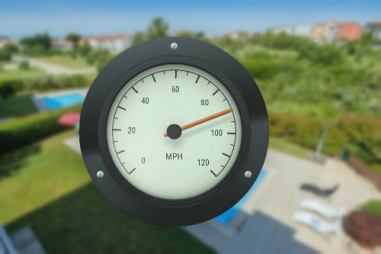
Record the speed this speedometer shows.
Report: 90 mph
